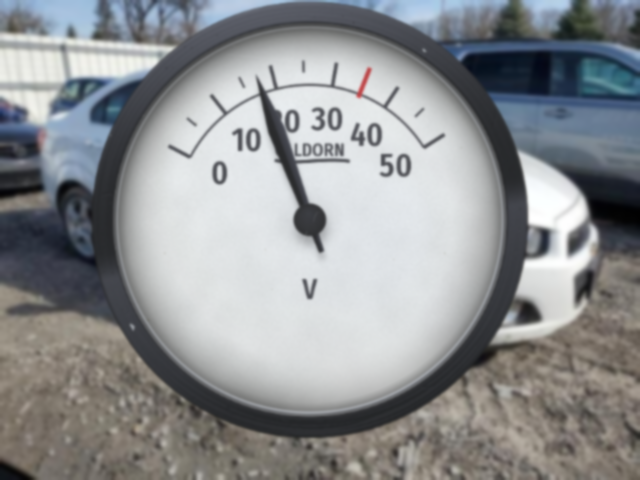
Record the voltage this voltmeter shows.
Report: 17.5 V
